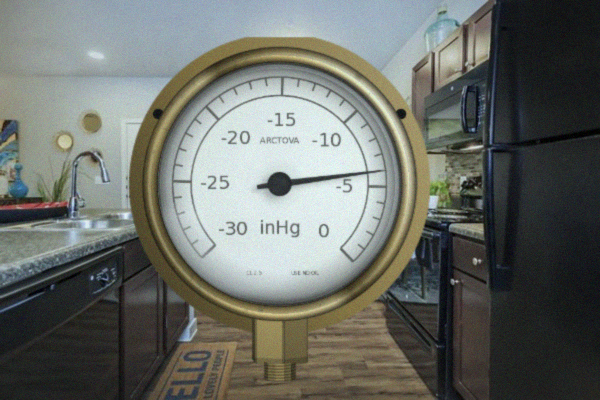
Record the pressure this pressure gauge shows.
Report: -6 inHg
